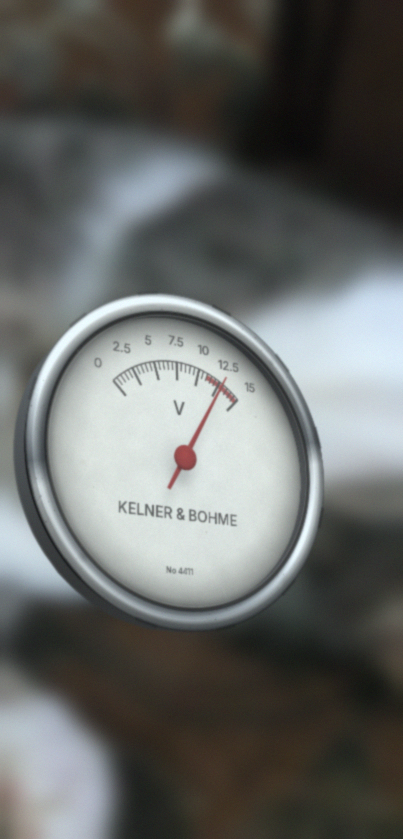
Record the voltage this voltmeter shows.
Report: 12.5 V
